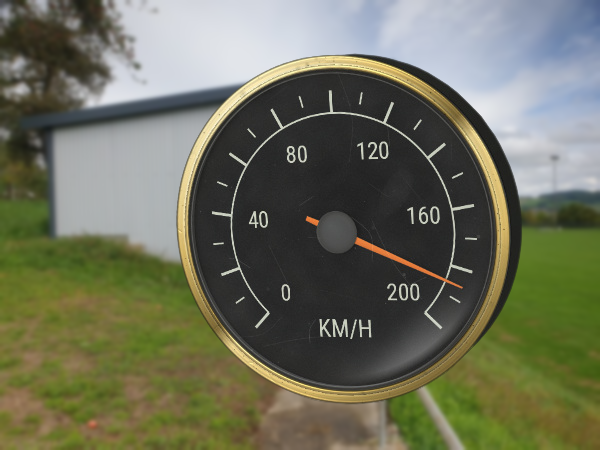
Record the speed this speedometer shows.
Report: 185 km/h
